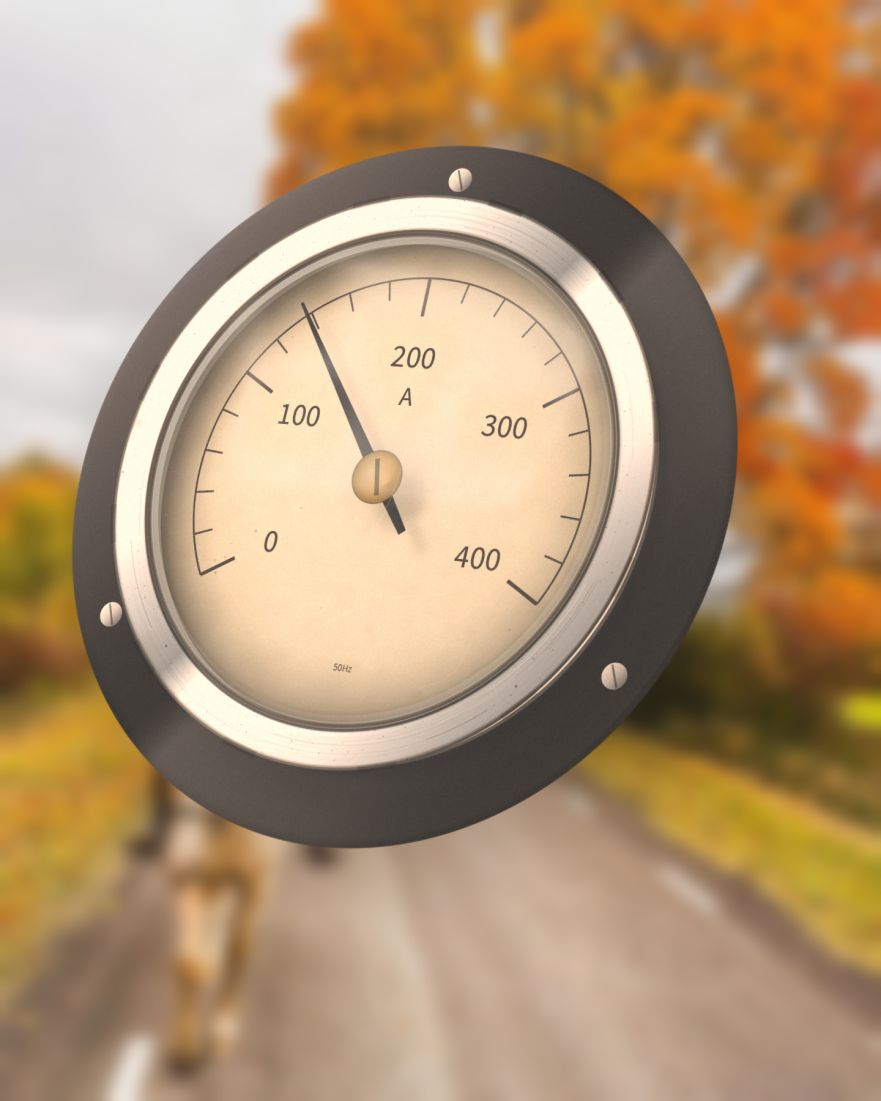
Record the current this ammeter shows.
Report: 140 A
